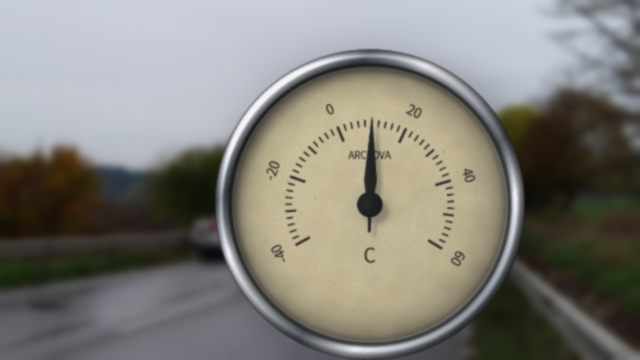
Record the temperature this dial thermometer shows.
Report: 10 °C
